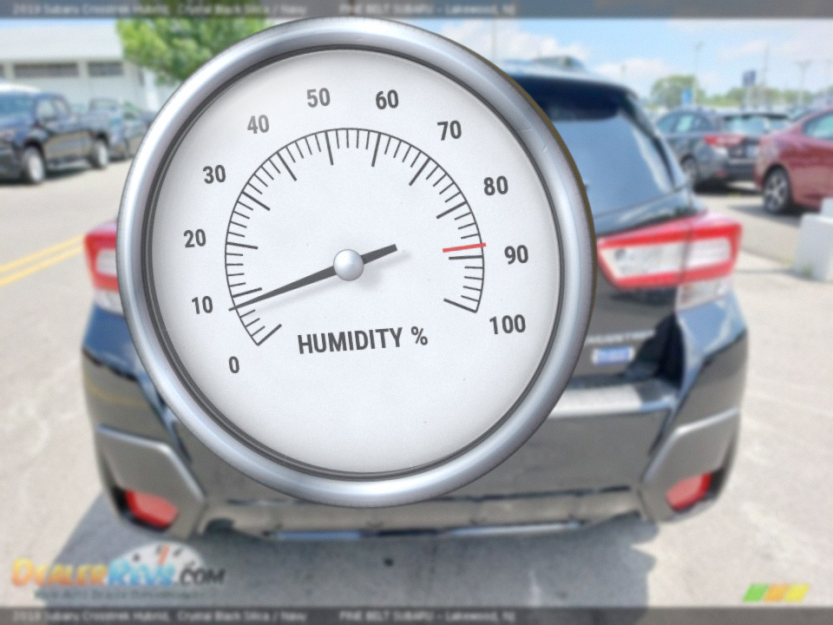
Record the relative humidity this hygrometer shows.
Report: 8 %
